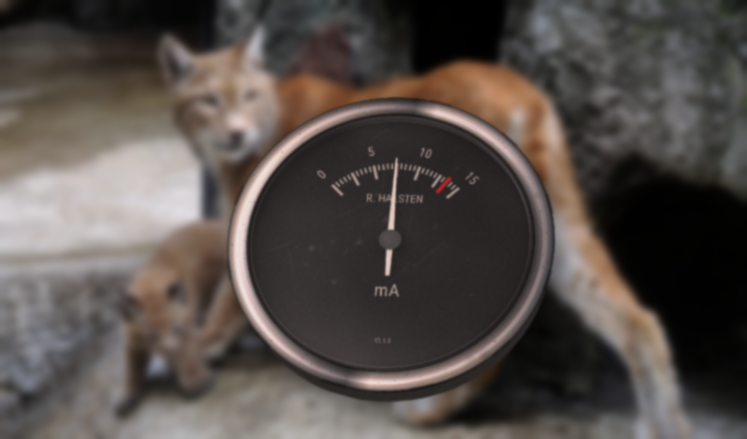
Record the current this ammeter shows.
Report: 7.5 mA
